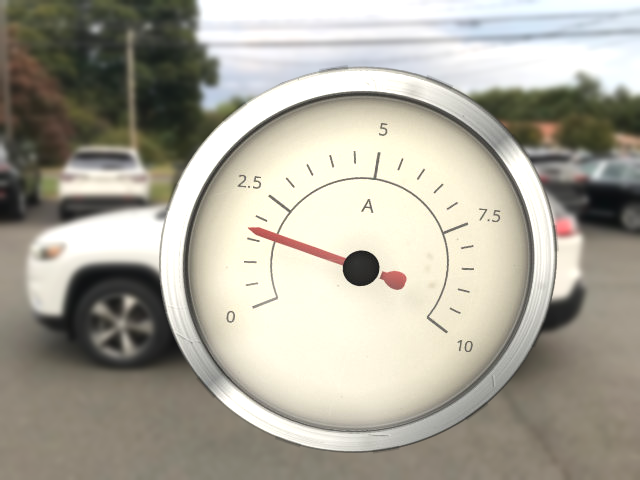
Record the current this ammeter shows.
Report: 1.75 A
